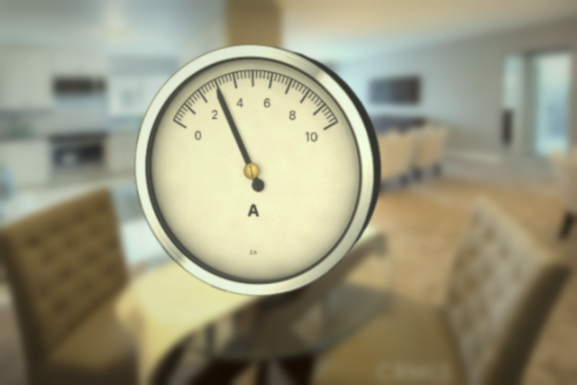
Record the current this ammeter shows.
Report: 3 A
